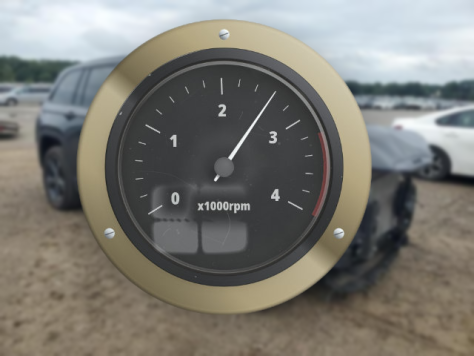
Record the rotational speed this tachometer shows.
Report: 2600 rpm
